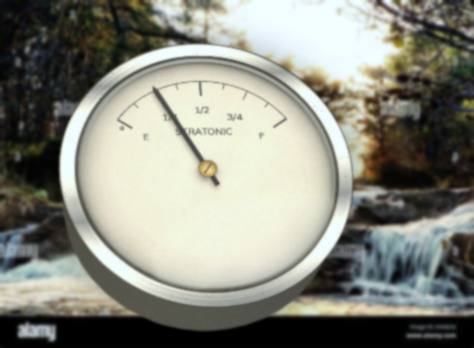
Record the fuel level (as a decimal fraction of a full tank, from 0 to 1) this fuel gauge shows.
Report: 0.25
